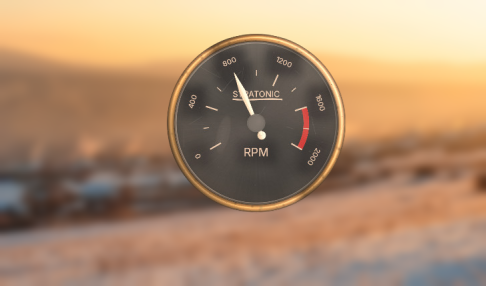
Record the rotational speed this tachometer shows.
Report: 800 rpm
